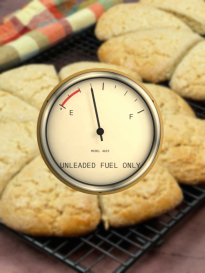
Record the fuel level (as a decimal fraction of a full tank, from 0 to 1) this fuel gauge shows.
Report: 0.375
